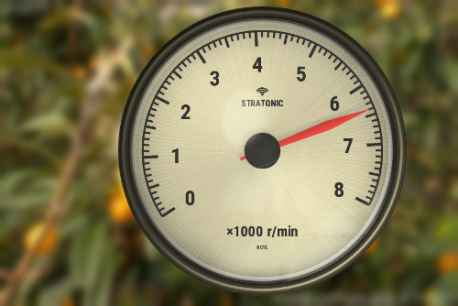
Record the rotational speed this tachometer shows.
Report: 6400 rpm
